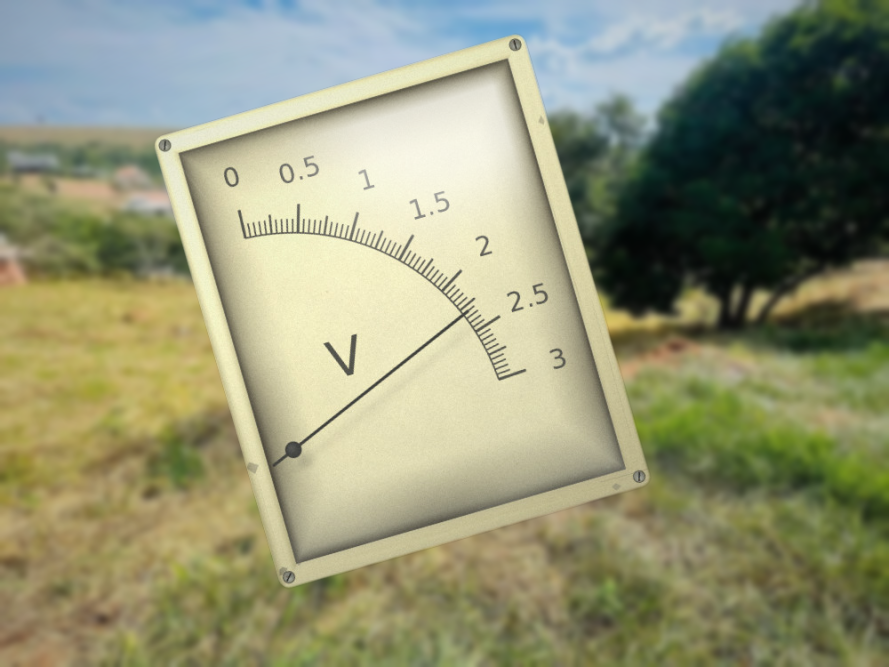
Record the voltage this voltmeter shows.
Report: 2.3 V
